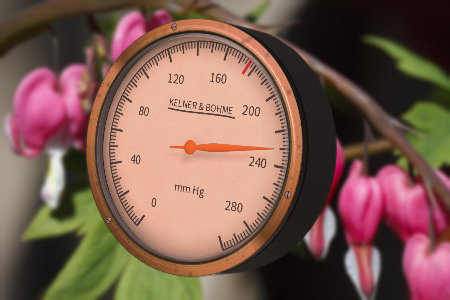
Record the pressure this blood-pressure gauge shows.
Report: 230 mmHg
